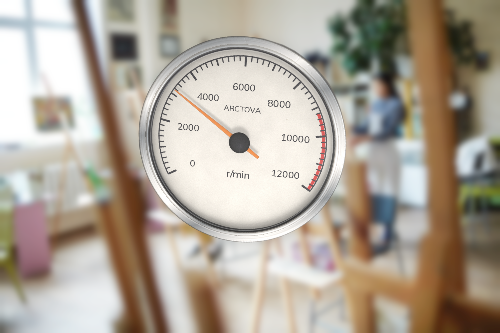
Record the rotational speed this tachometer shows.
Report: 3200 rpm
